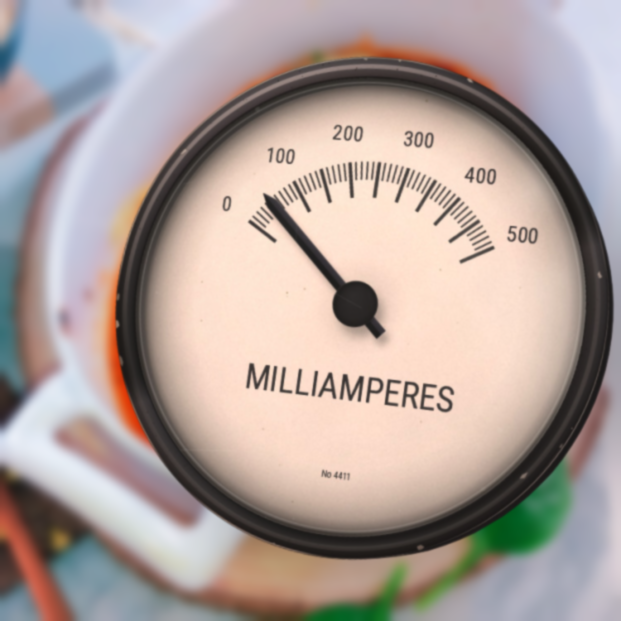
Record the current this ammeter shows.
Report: 50 mA
